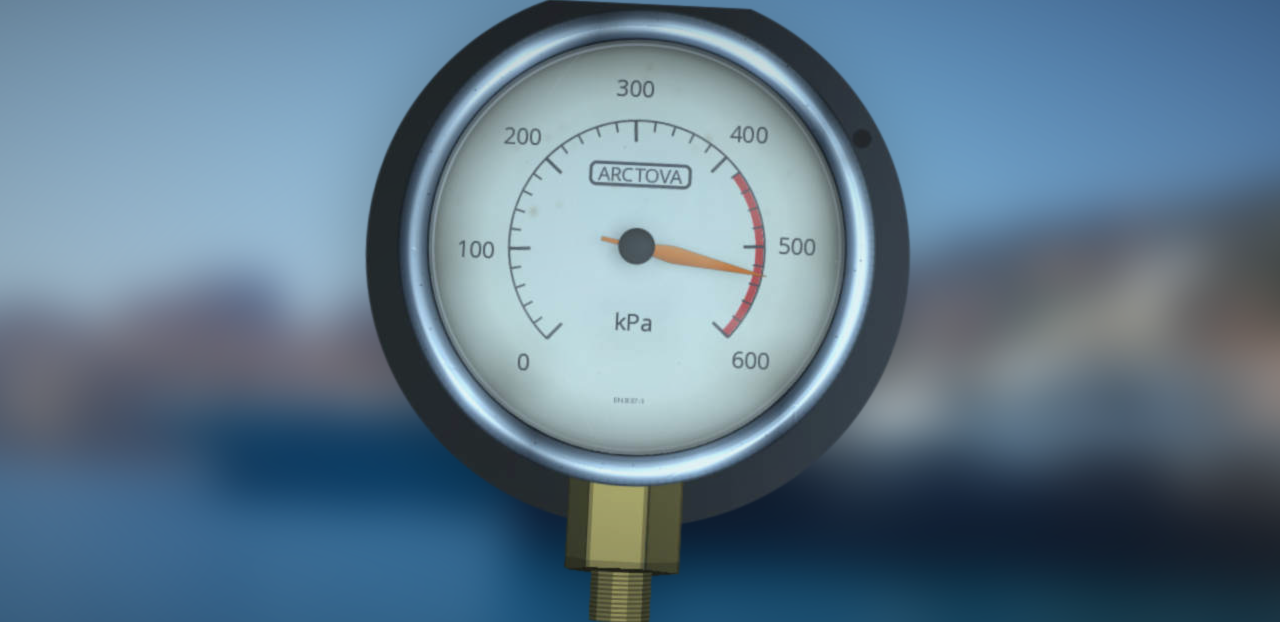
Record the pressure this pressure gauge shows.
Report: 530 kPa
